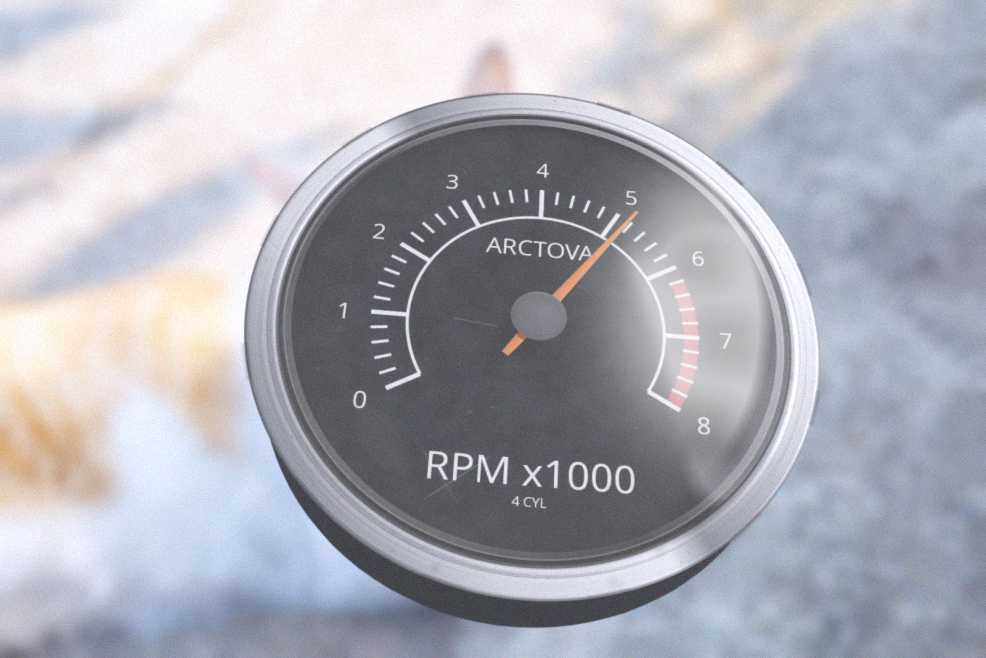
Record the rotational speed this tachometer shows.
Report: 5200 rpm
